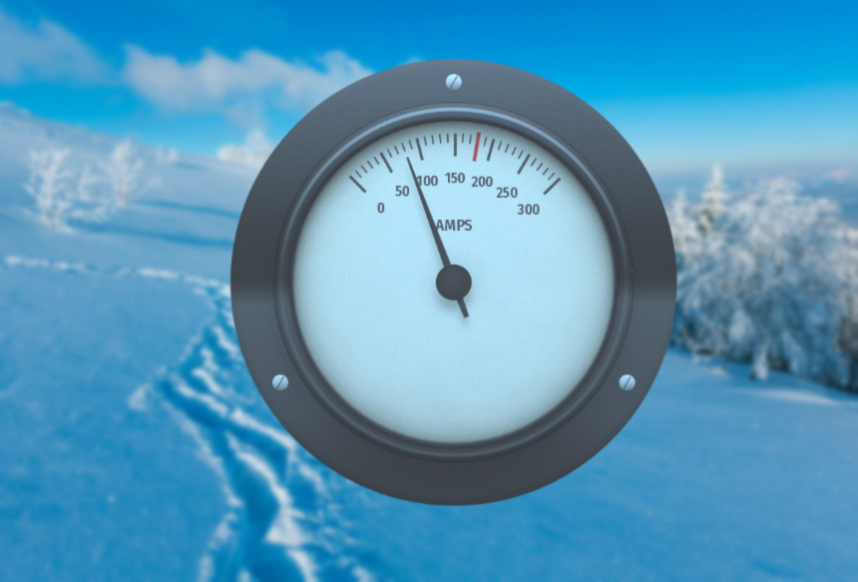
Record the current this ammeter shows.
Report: 80 A
